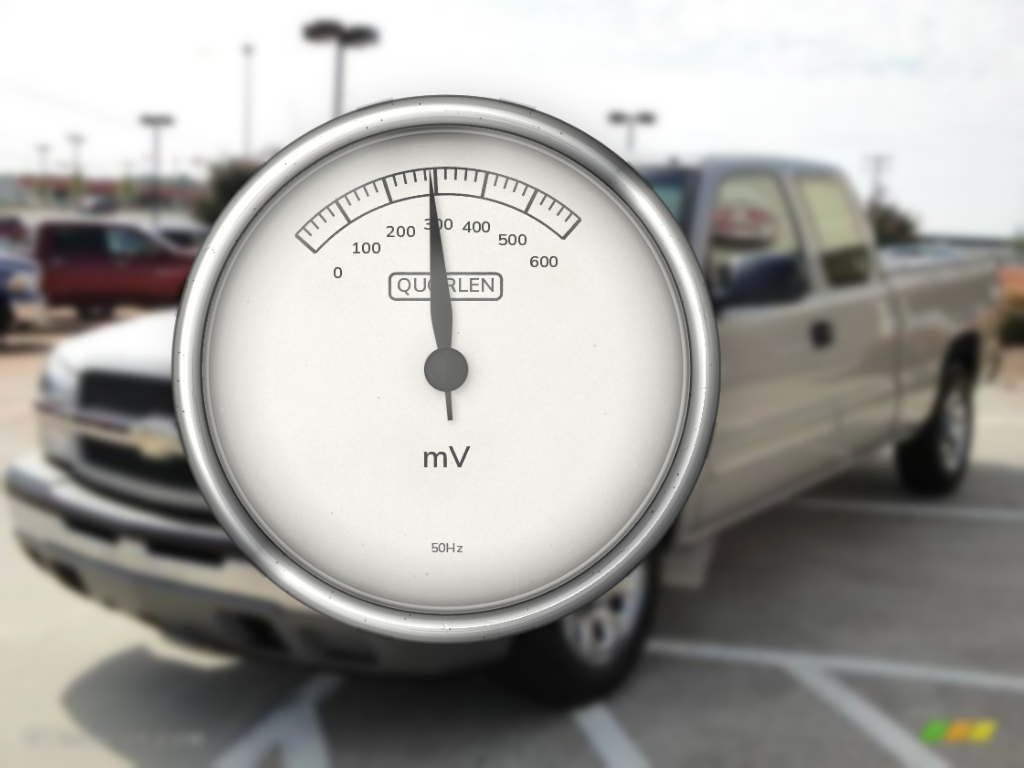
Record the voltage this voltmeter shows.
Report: 290 mV
